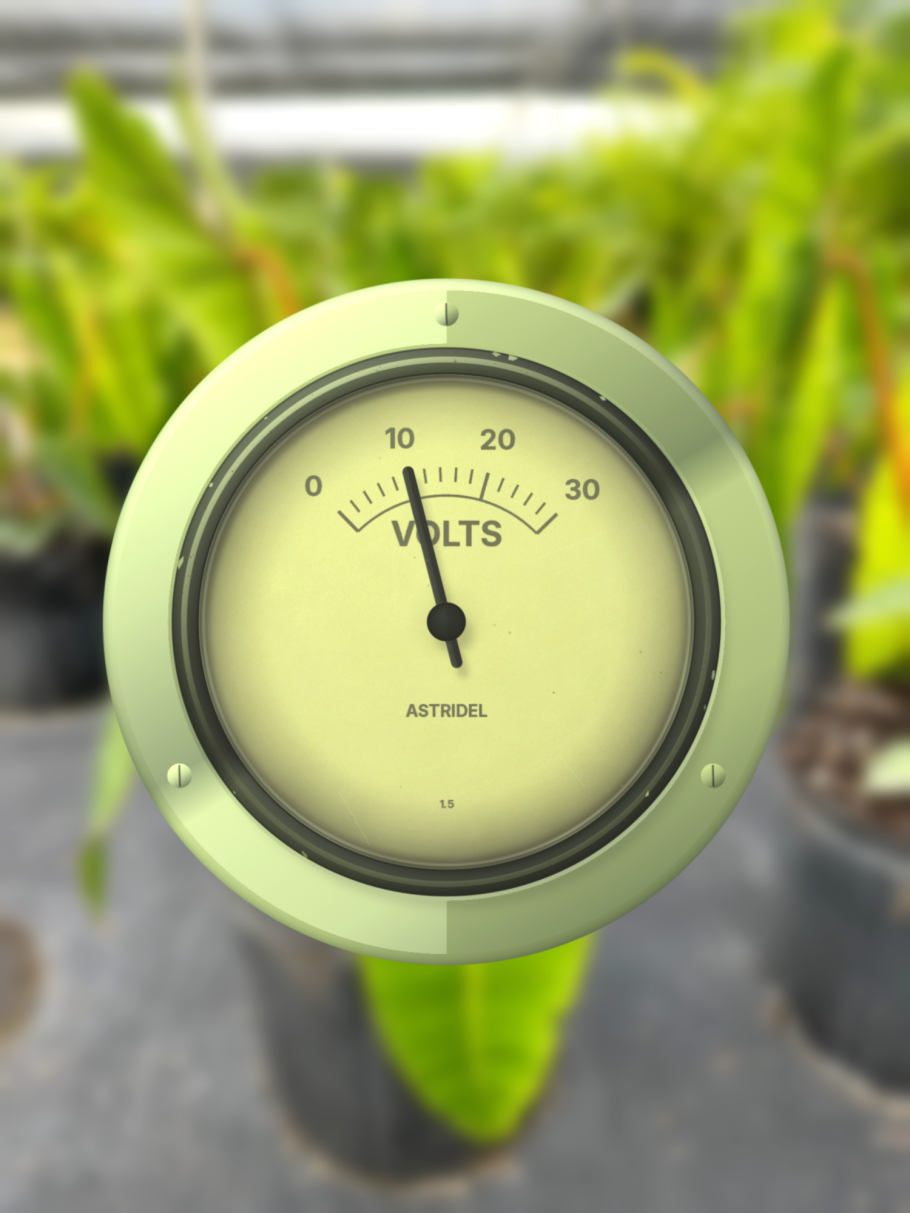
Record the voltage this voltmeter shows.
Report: 10 V
